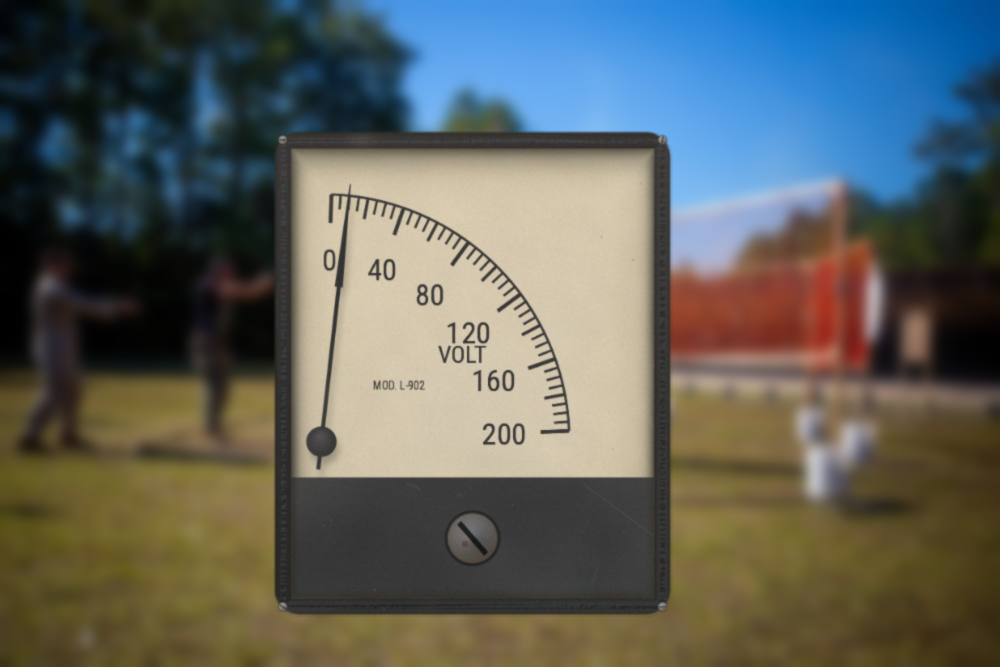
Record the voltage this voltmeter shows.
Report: 10 V
